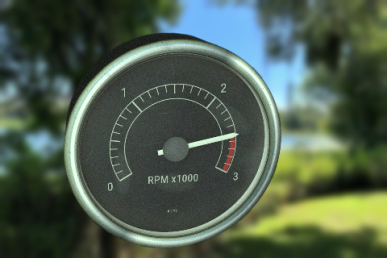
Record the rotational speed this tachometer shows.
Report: 2500 rpm
